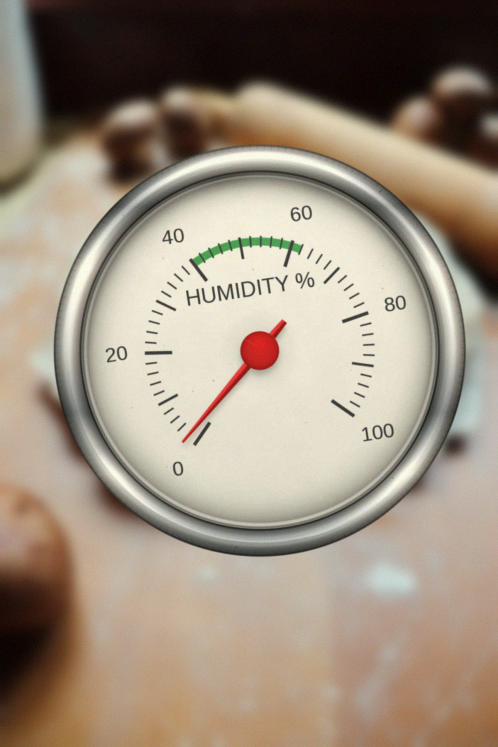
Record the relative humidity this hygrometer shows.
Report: 2 %
